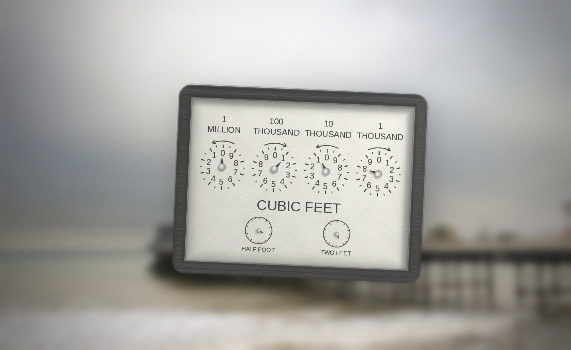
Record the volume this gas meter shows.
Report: 10800 ft³
